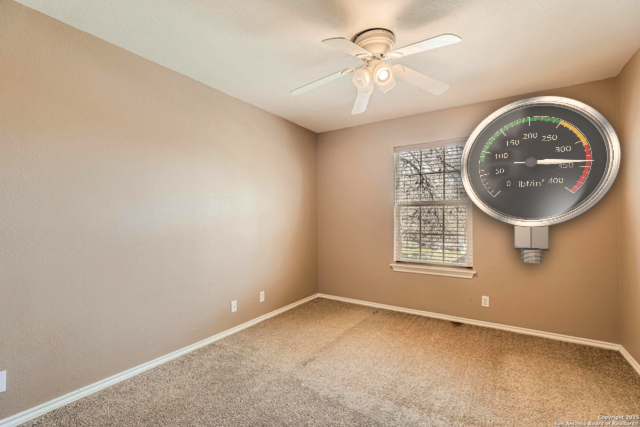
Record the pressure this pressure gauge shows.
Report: 340 psi
